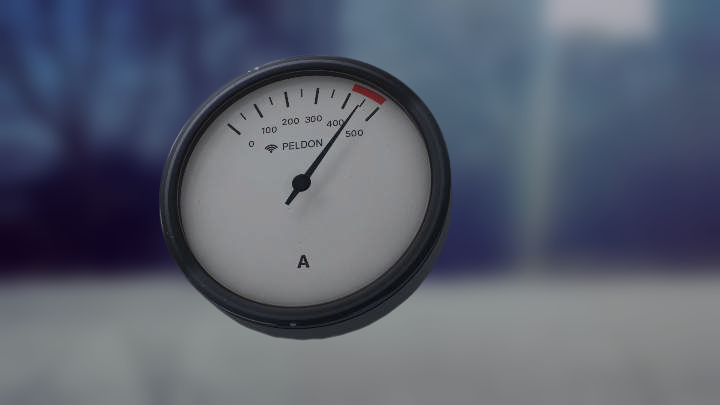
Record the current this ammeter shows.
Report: 450 A
